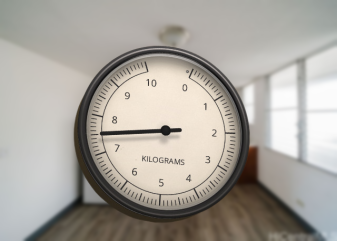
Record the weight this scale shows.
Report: 7.5 kg
